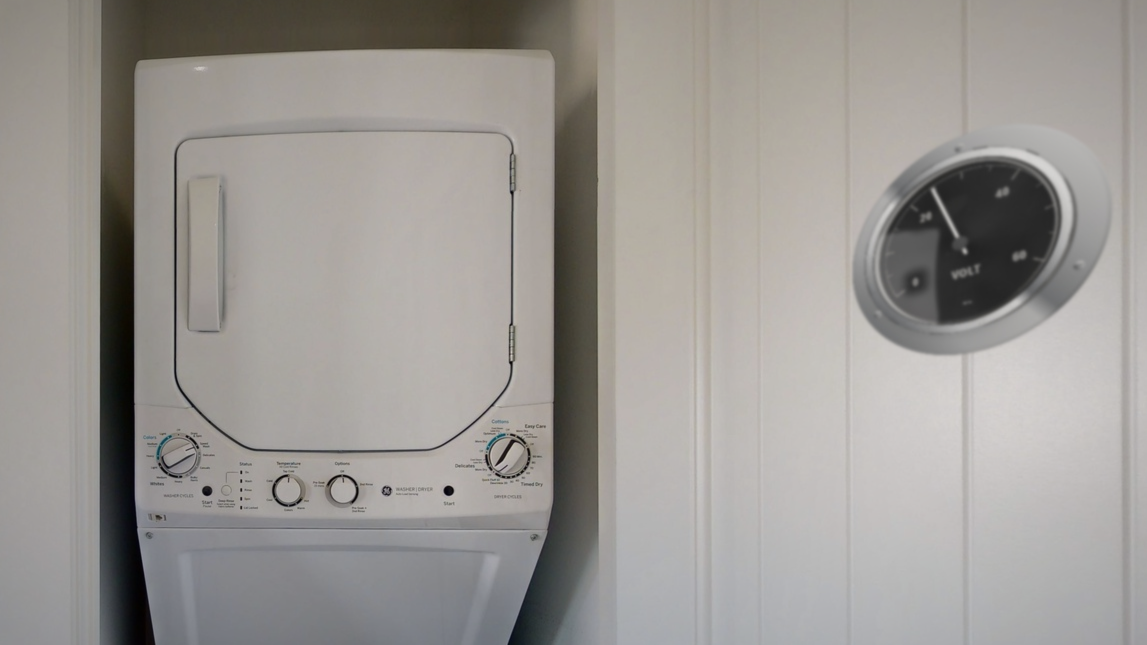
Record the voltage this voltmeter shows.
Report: 25 V
